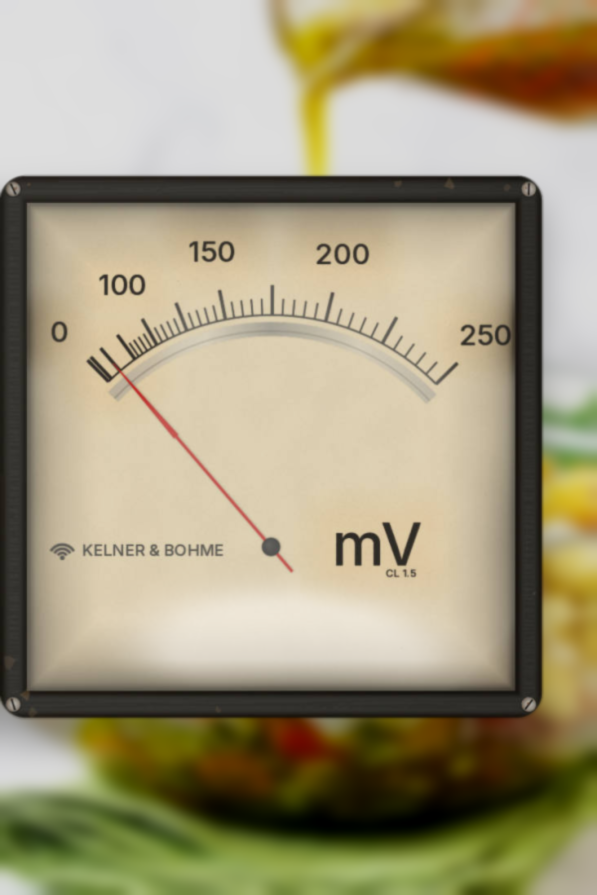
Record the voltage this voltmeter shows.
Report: 50 mV
